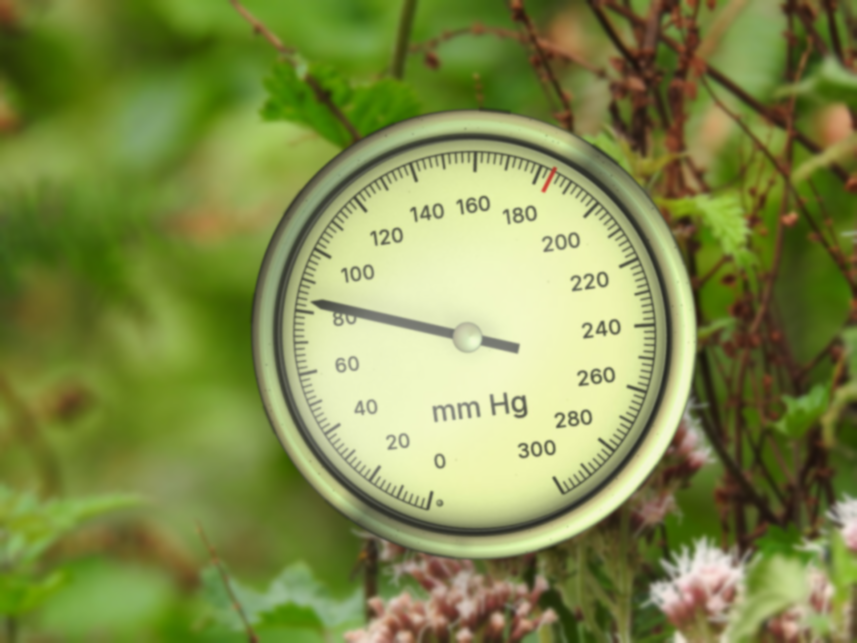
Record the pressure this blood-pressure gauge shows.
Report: 84 mmHg
